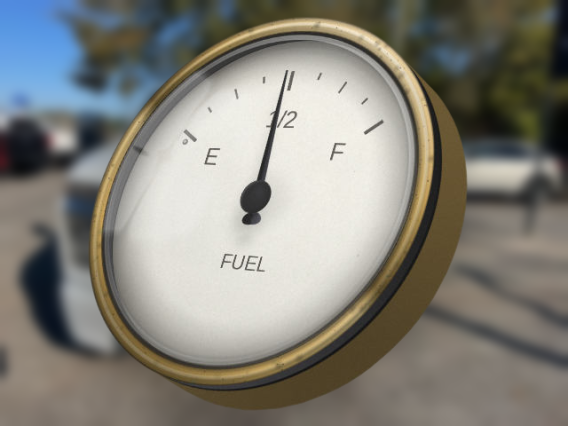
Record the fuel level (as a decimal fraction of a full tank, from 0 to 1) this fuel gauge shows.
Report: 0.5
